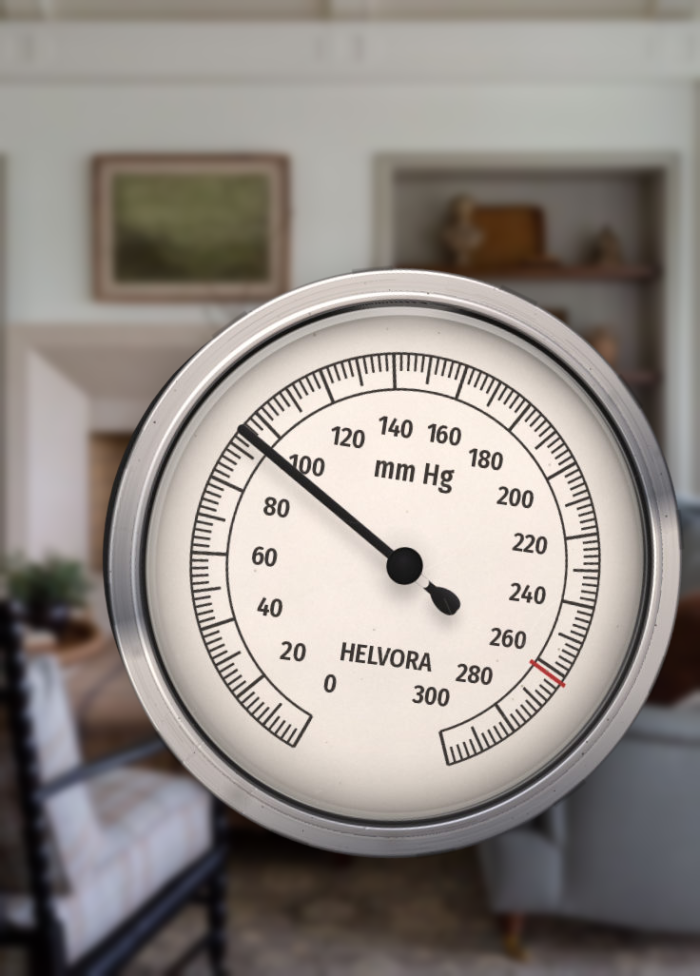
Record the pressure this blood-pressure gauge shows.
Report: 94 mmHg
